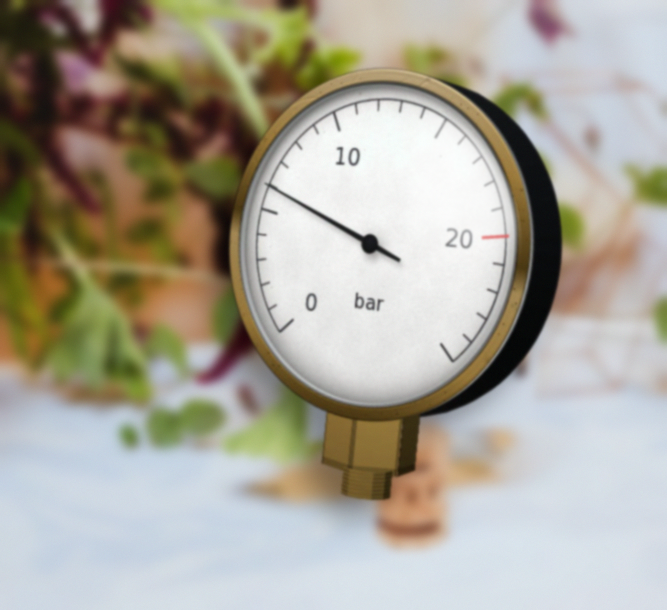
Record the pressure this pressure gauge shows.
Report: 6 bar
